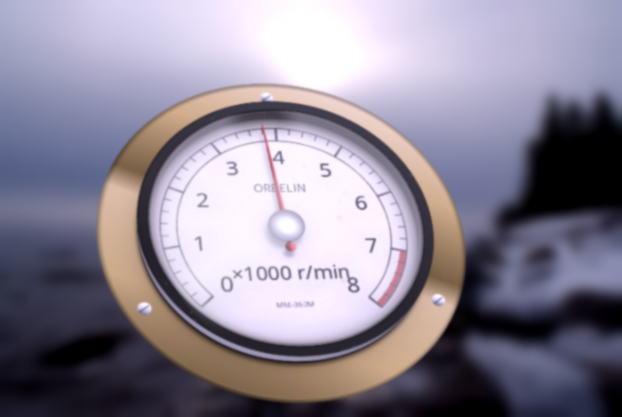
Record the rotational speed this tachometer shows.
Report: 3800 rpm
